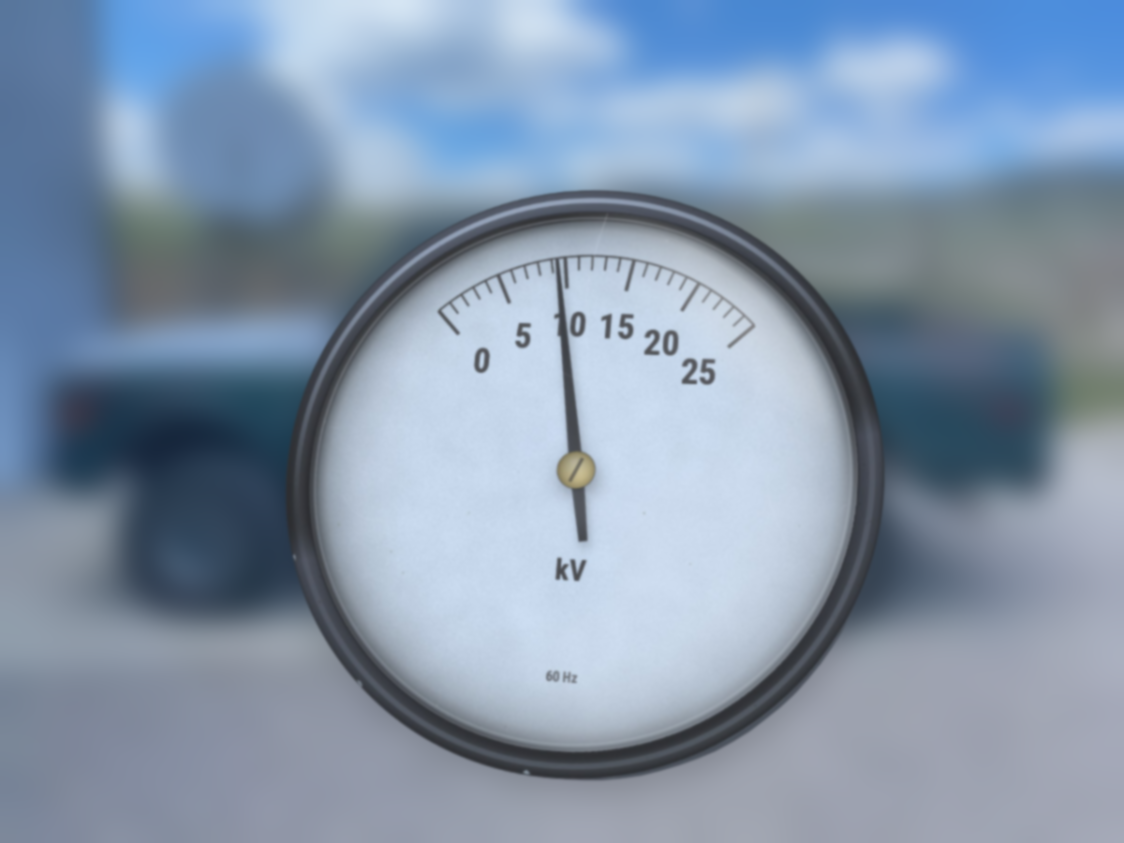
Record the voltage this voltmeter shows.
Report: 9.5 kV
